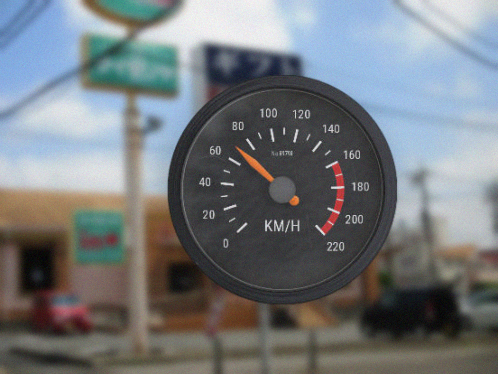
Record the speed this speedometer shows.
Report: 70 km/h
